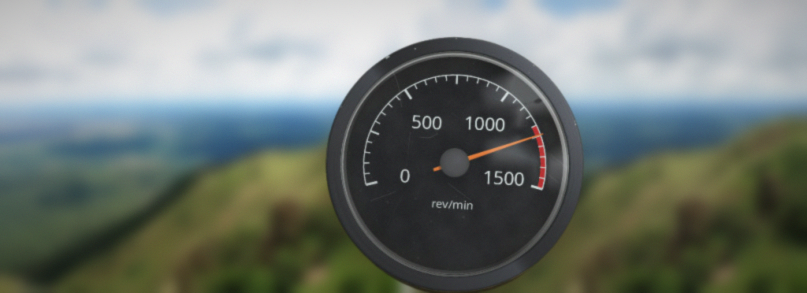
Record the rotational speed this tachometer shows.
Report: 1250 rpm
